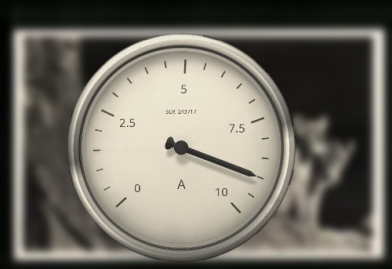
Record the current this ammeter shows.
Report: 9 A
